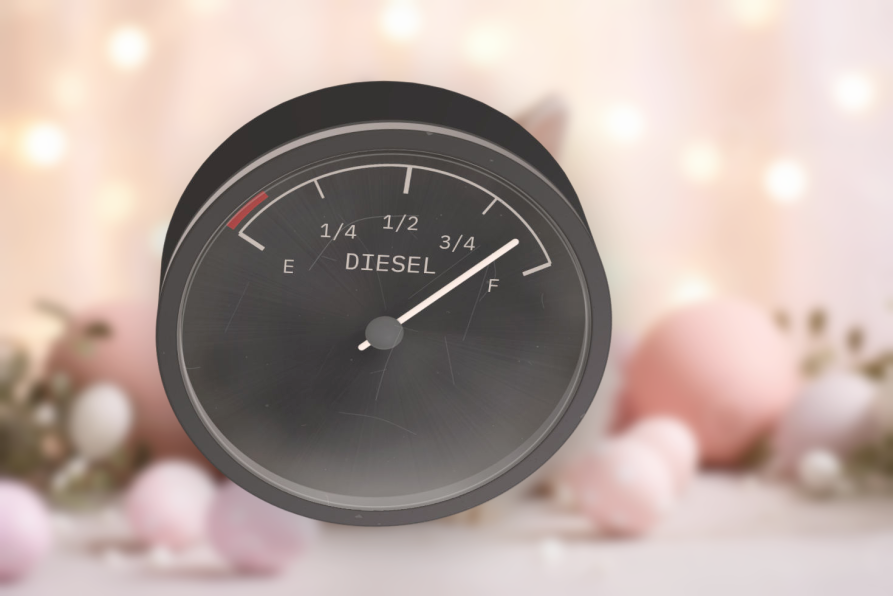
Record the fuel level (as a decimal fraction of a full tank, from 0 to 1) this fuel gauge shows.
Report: 0.875
